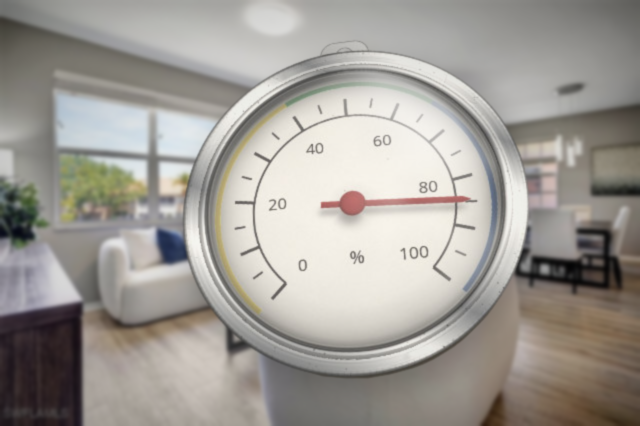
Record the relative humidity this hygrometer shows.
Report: 85 %
